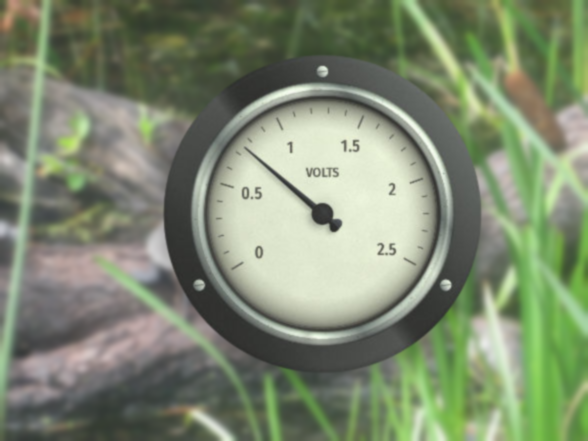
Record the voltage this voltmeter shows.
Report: 0.75 V
